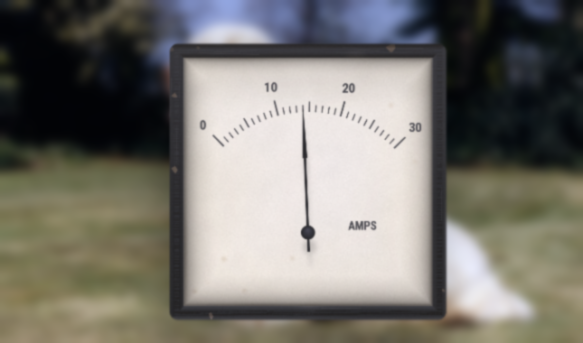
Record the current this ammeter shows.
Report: 14 A
